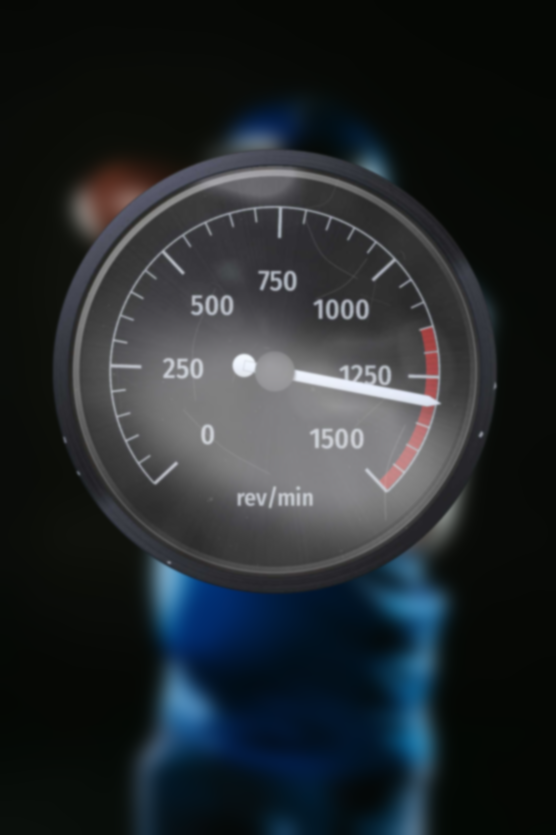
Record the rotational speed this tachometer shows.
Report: 1300 rpm
